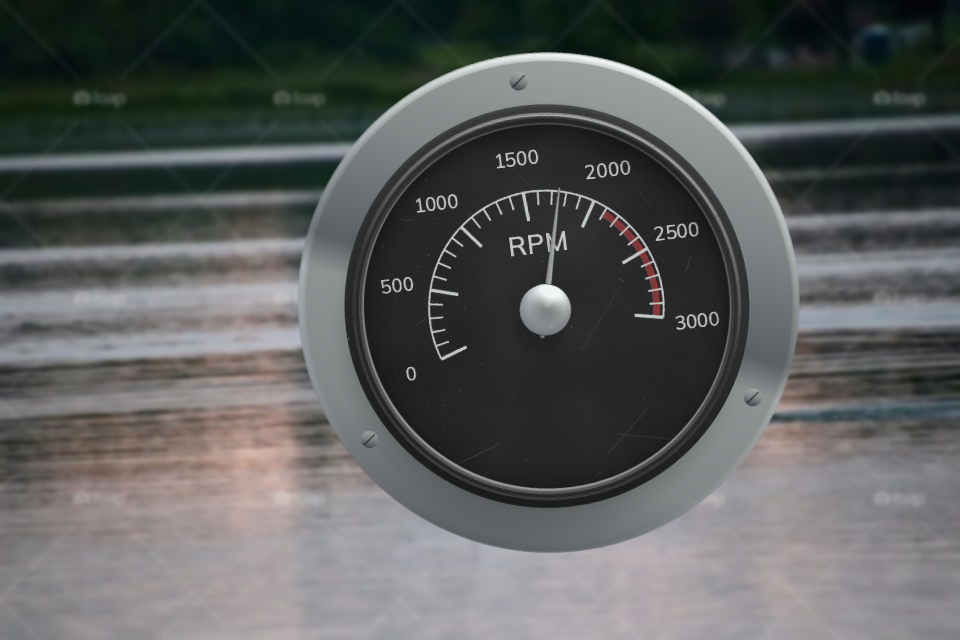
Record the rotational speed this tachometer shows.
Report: 1750 rpm
